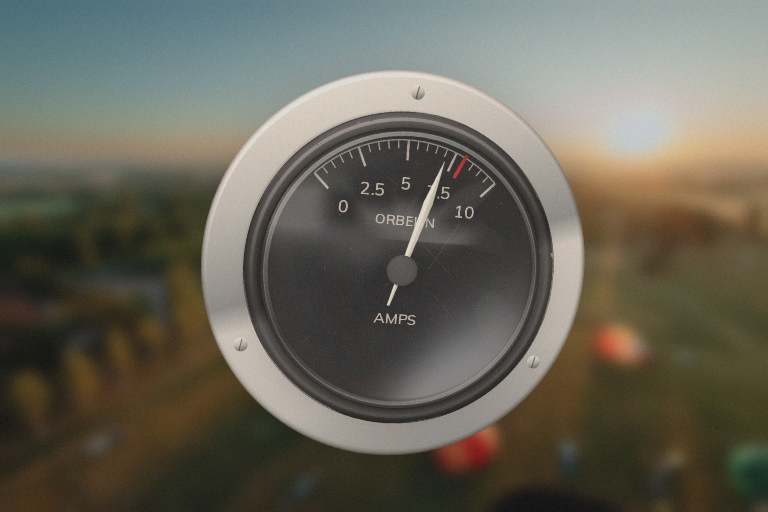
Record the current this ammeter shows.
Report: 7 A
